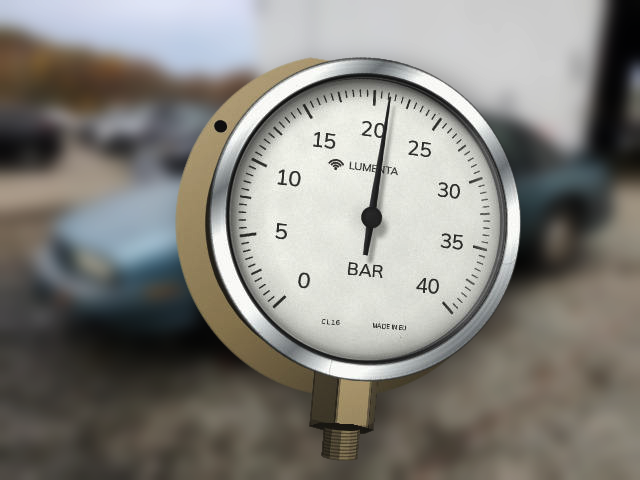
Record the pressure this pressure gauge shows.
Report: 21 bar
